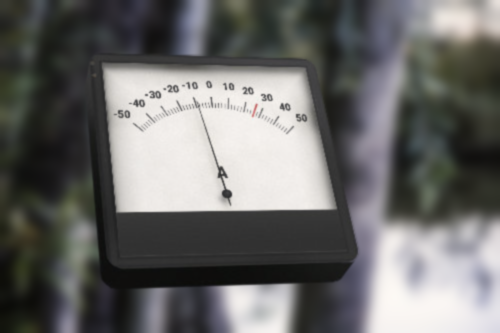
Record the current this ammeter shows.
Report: -10 A
